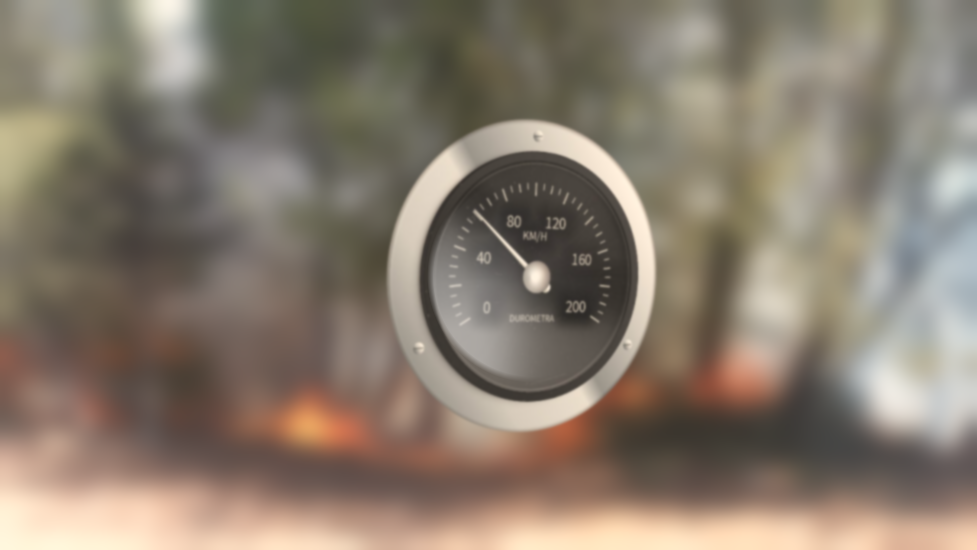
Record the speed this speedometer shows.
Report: 60 km/h
